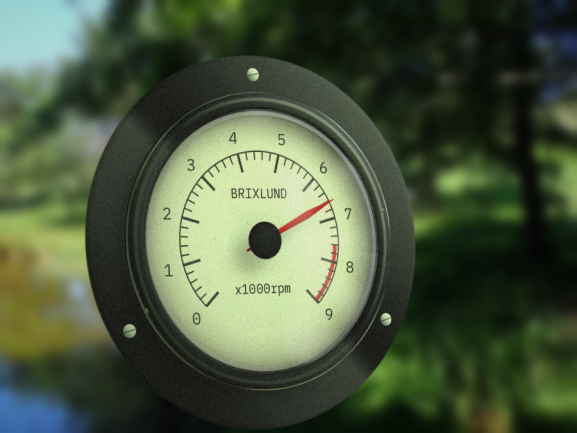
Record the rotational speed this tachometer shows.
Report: 6600 rpm
